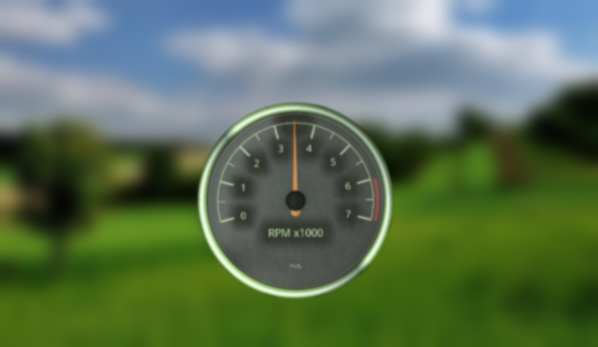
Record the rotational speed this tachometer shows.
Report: 3500 rpm
